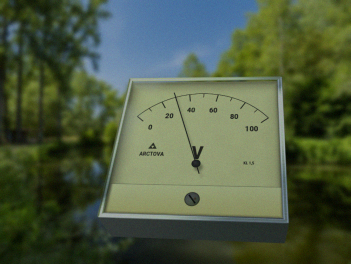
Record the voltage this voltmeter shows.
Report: 30 V
